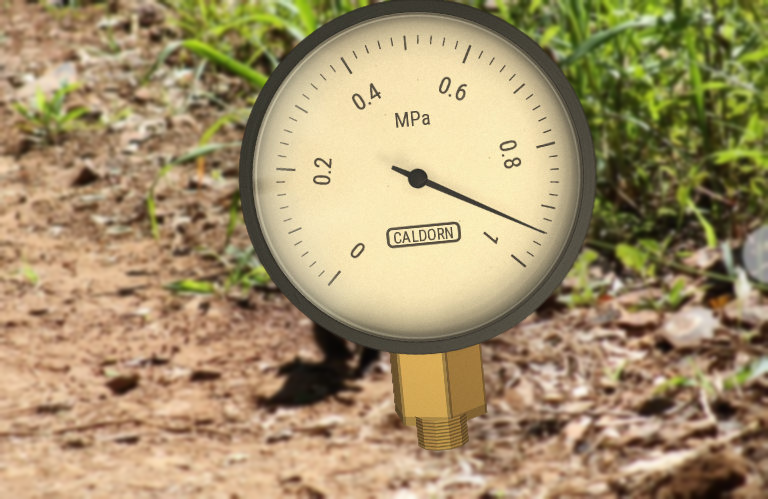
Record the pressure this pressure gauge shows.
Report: 0.94 MPa
